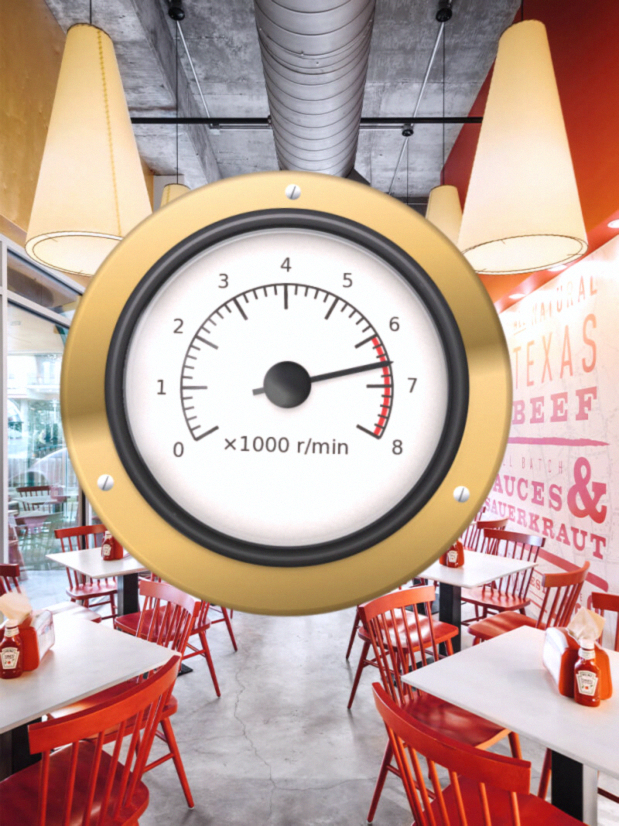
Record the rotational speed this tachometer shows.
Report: 6600 rpm
